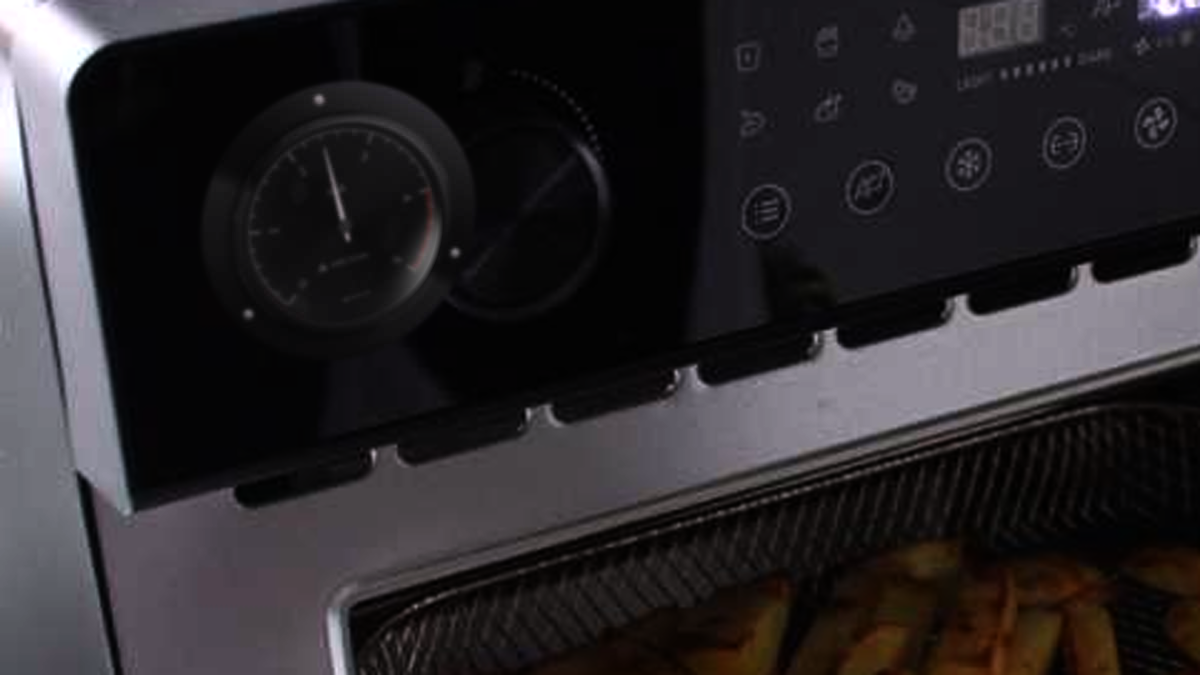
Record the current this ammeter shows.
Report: 2.4 mA
